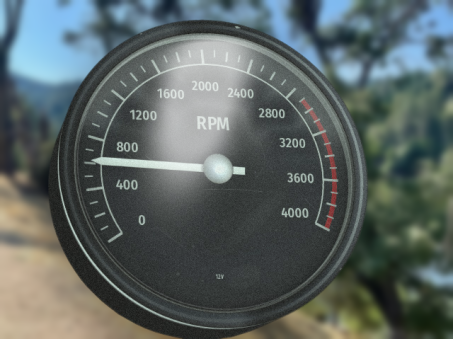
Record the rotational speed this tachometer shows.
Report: 600 rpm
